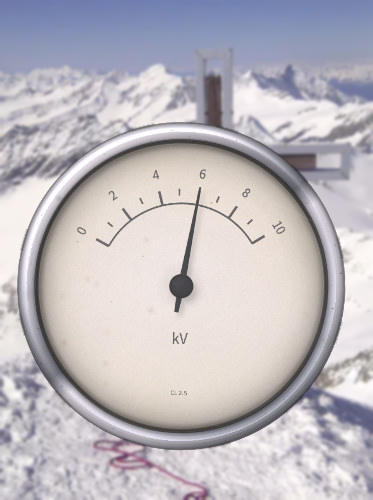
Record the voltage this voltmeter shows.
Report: 6 kV
